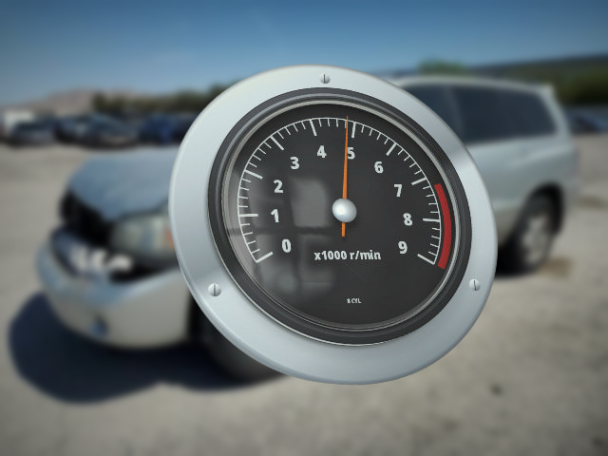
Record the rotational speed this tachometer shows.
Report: 4800 rpm
